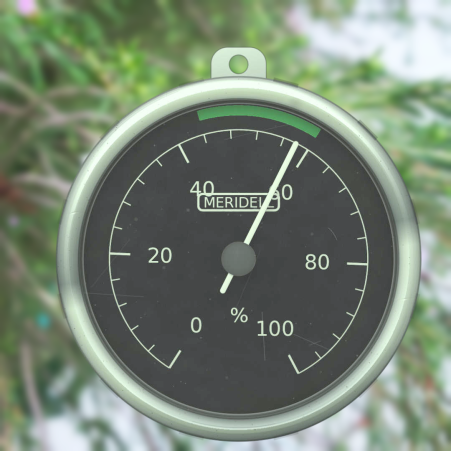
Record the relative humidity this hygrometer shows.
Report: 58 %
